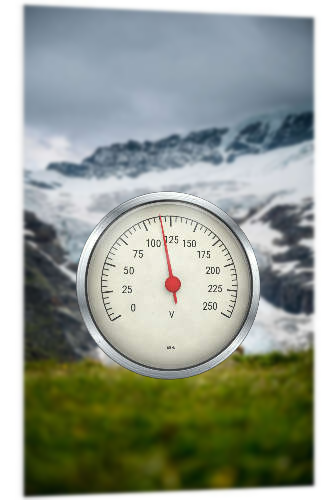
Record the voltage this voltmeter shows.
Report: 115 V
